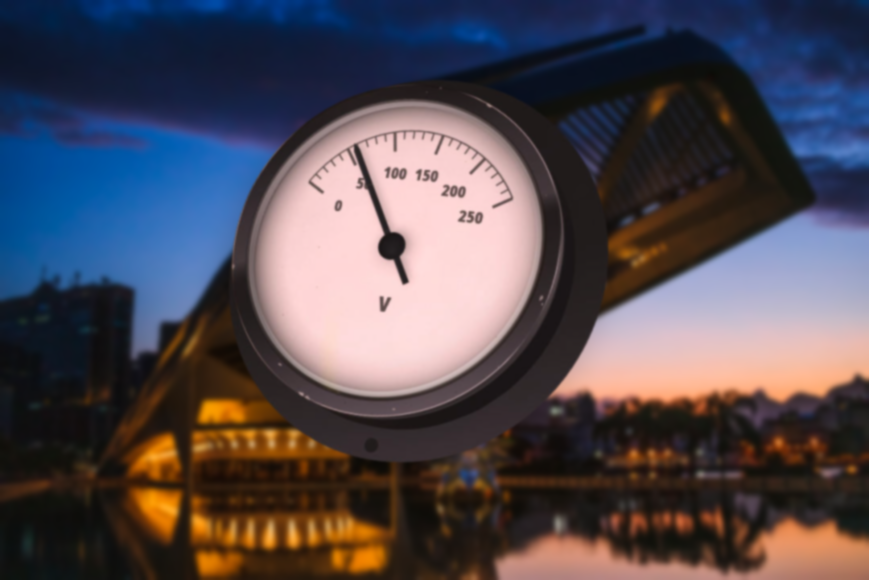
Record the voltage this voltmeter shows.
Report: 60 V
